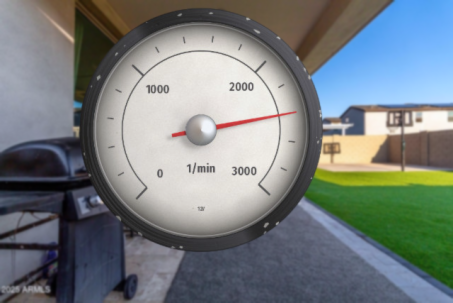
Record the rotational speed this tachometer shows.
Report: 2400 rpm
